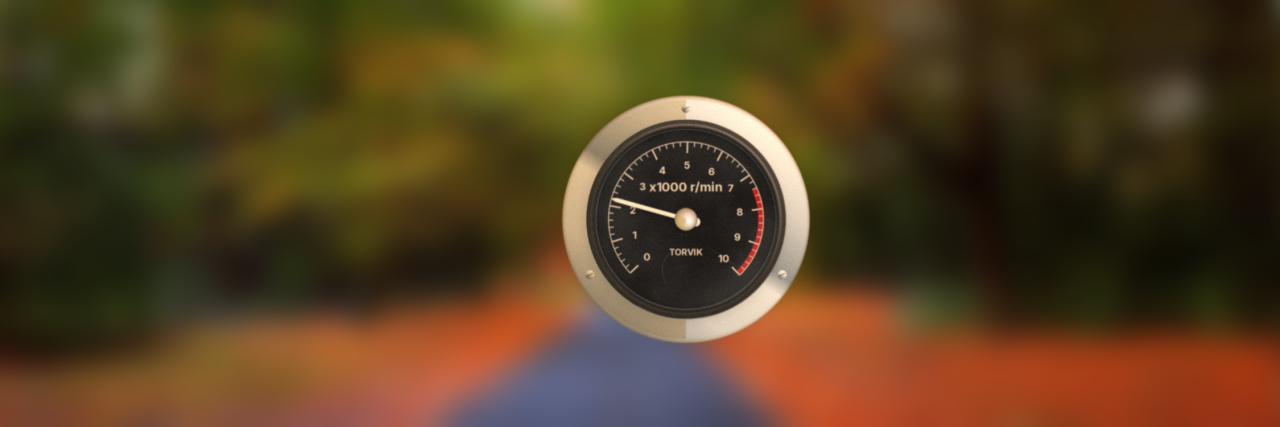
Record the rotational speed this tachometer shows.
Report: 2200 rpm
